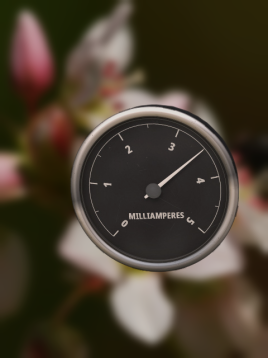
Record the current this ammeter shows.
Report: 3.5 mA
